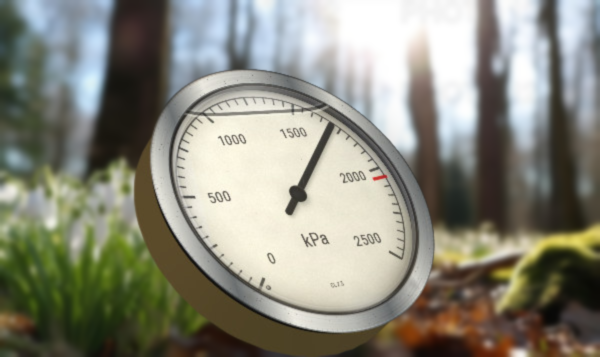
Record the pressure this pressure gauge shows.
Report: 1700 kPa
